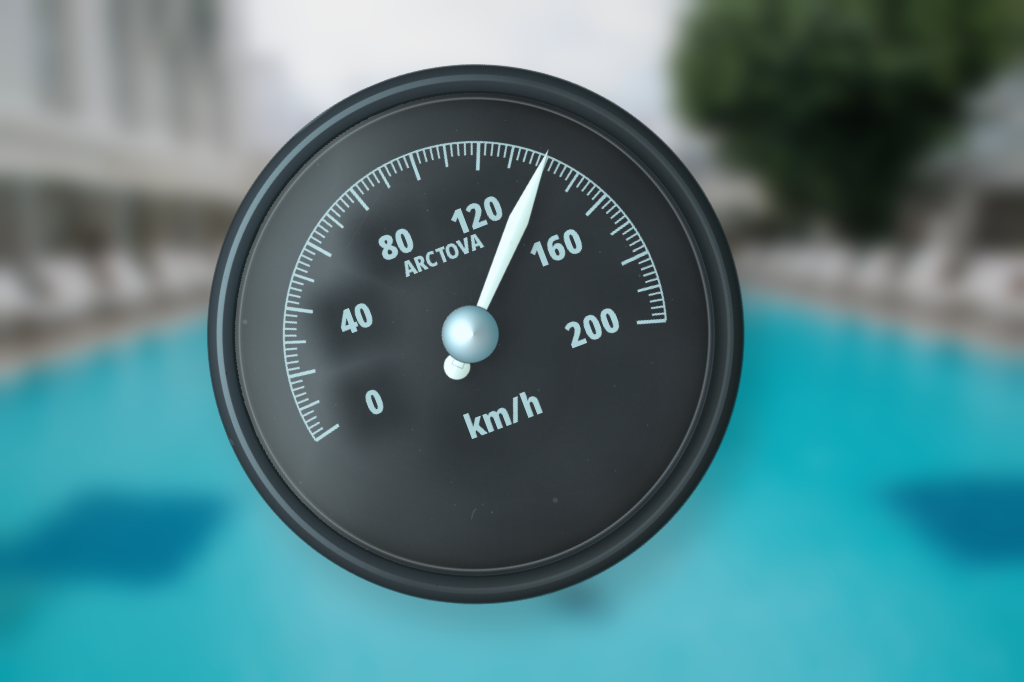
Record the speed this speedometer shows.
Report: 140 km/h
